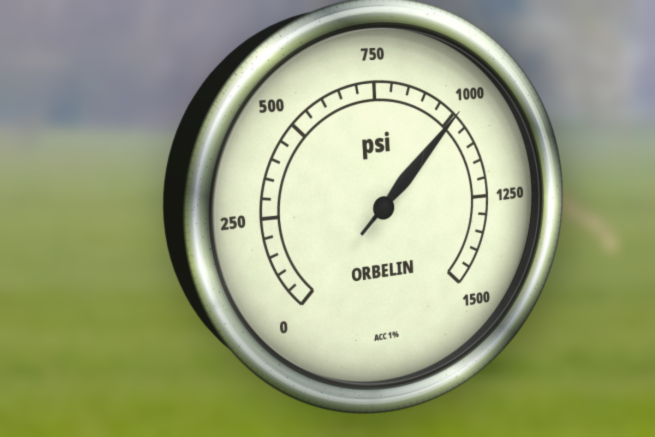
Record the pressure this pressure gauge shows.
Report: 1000 psi
